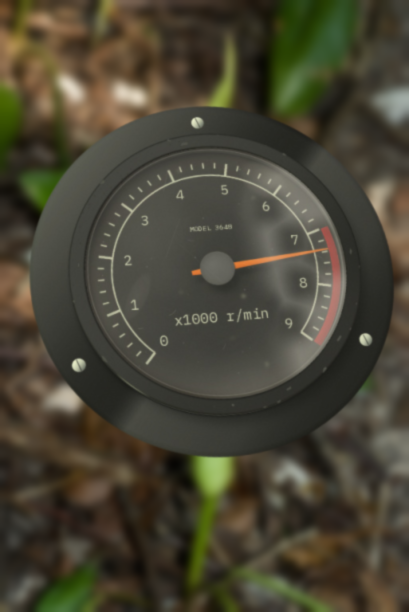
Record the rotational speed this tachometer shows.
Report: 7400 rpm
